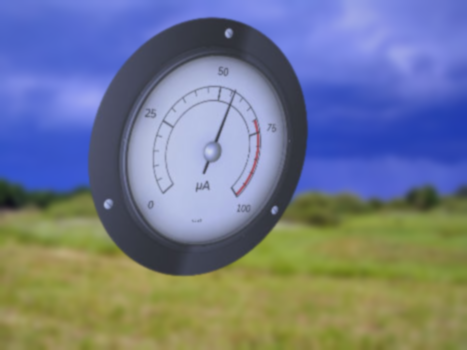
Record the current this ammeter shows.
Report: 55 µA
